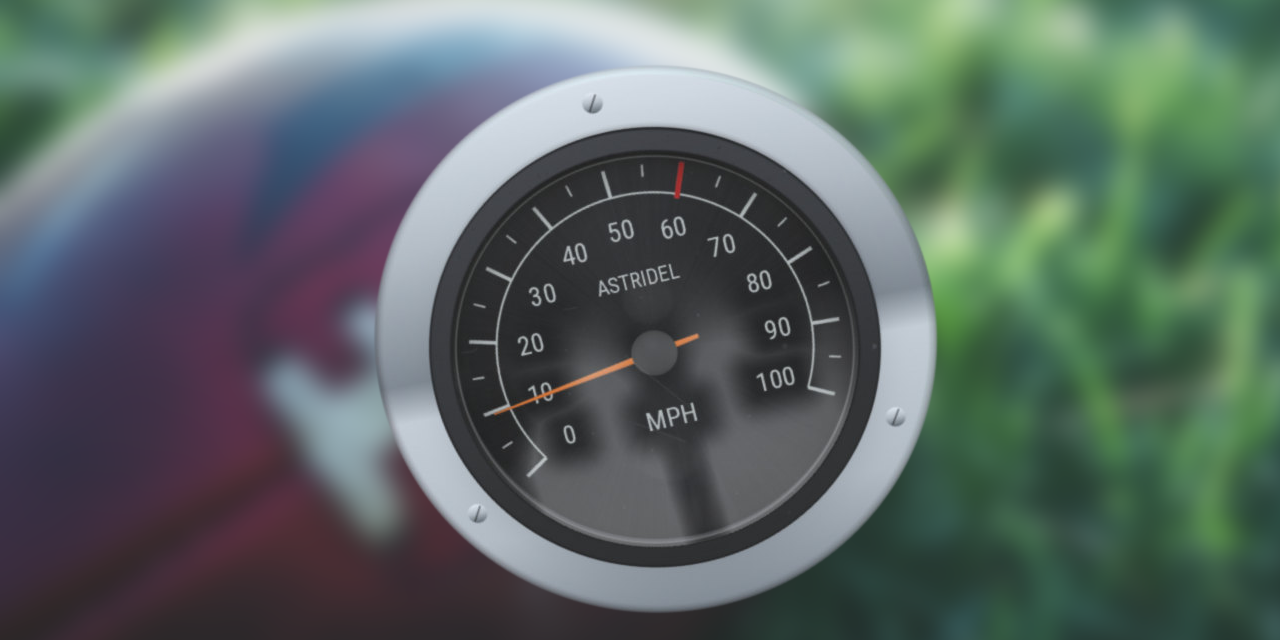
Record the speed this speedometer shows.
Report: 10 mph
